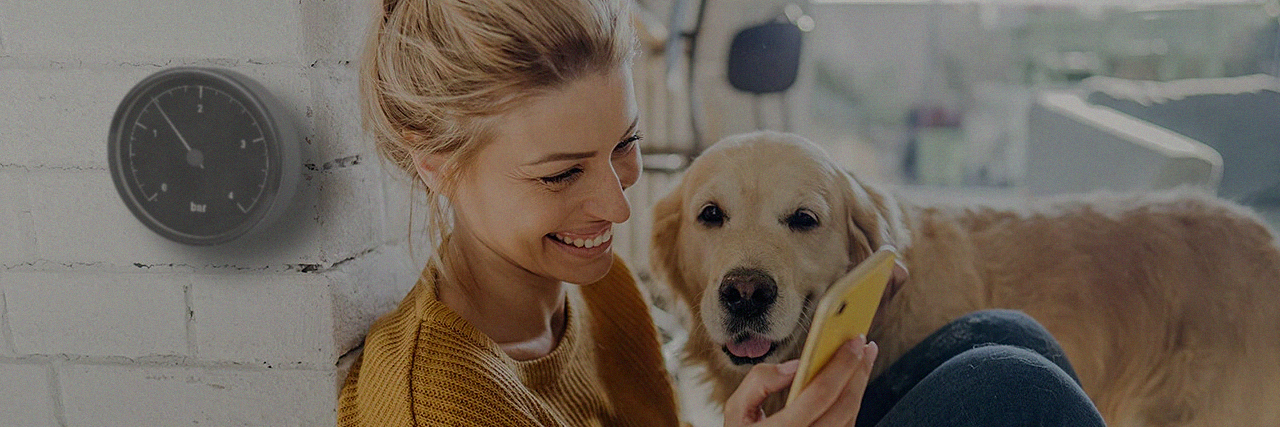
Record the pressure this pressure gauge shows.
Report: 1.4 bar
